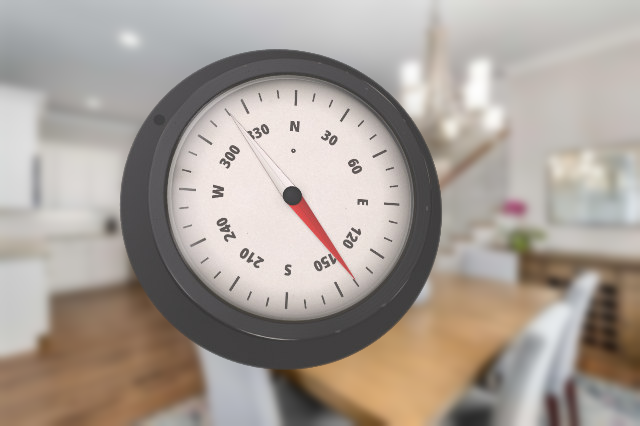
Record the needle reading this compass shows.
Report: 140 °
